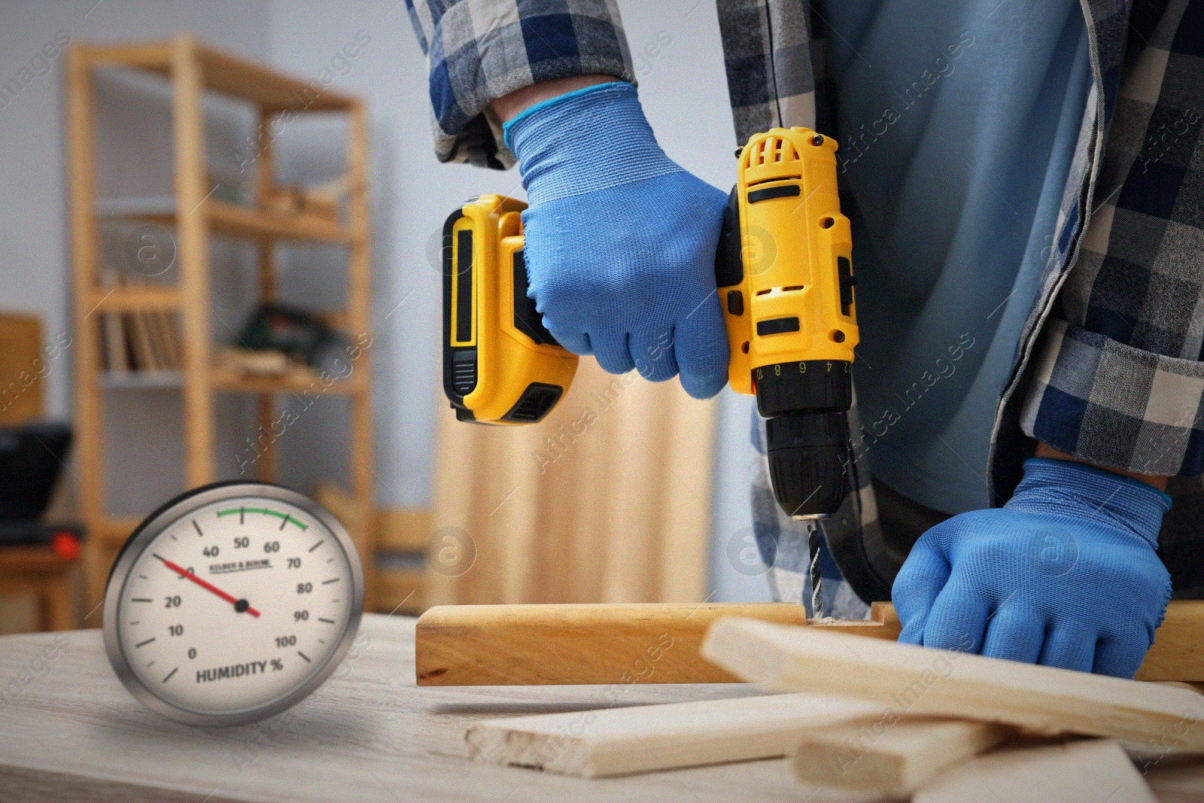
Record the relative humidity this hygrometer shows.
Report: 30 %
